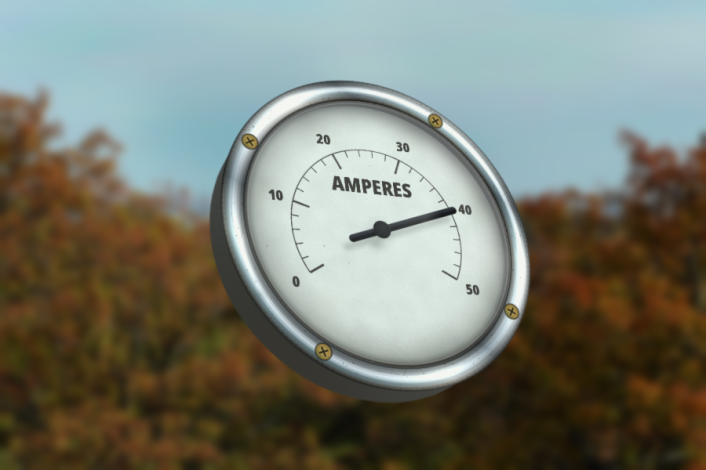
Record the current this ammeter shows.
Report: 40 A
